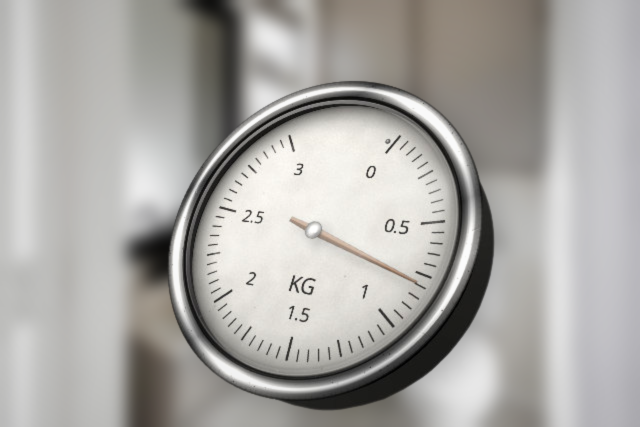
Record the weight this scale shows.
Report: 0.8 kg
